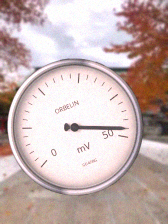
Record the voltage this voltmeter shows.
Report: 48 mV
